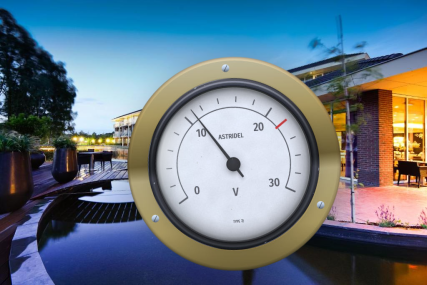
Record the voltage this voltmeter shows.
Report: 11 V
